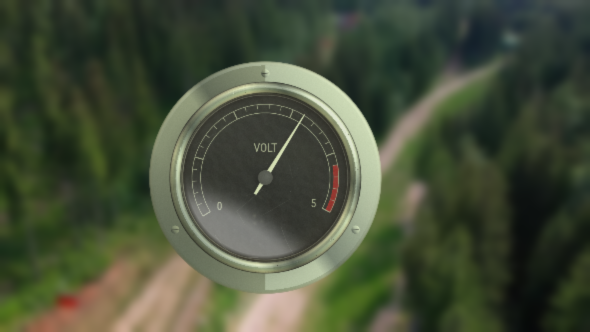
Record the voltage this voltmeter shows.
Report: 3.2 V
